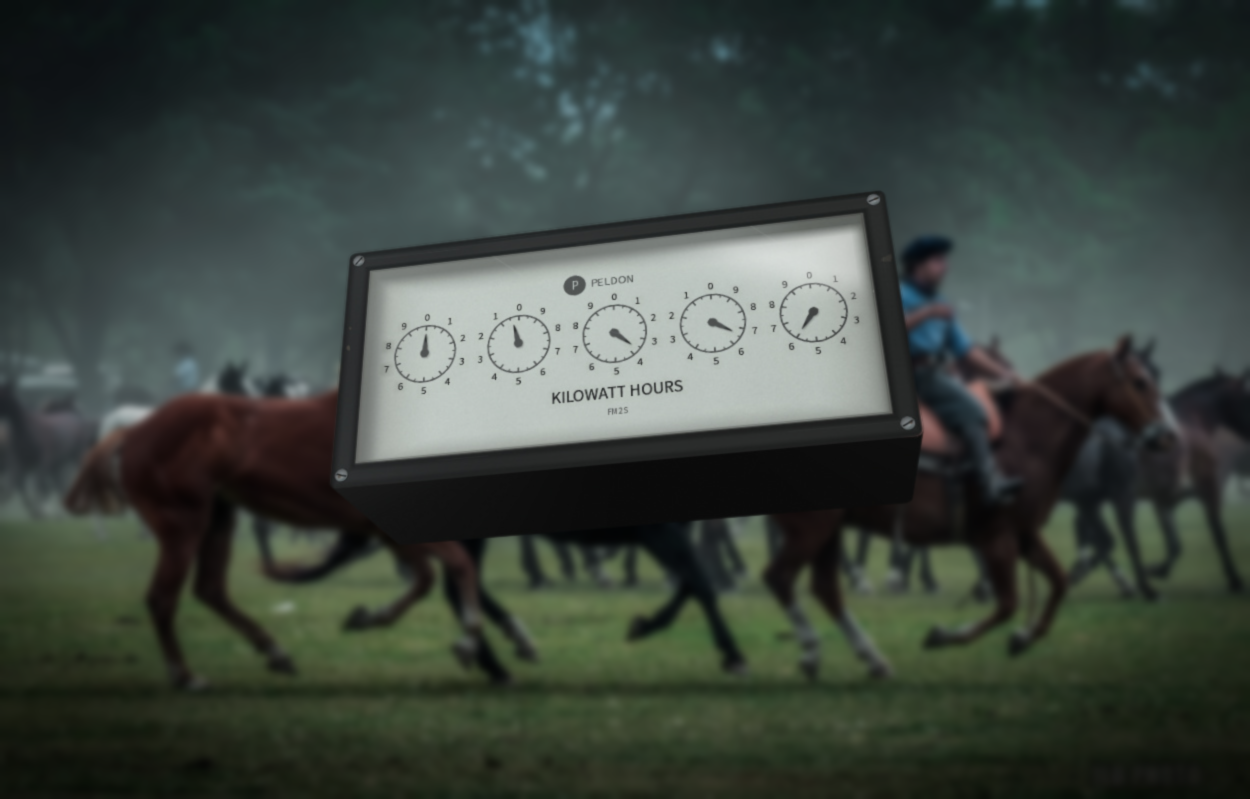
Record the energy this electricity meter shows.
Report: 366 kWh
